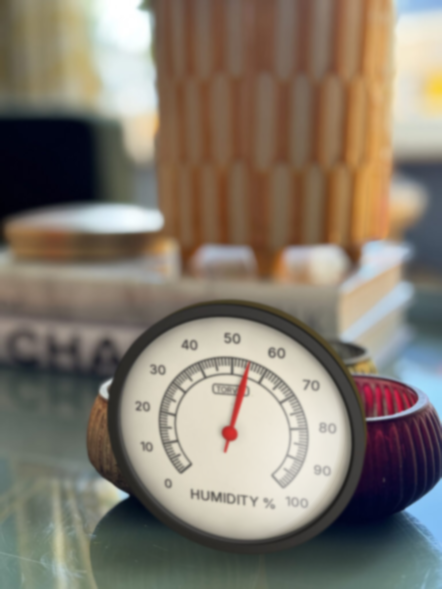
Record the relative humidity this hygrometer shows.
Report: 55 %
